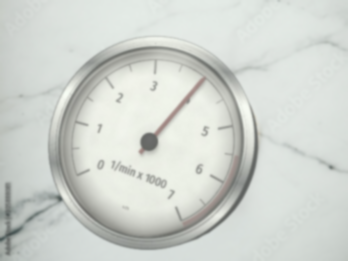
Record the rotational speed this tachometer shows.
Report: 4000 rpm
